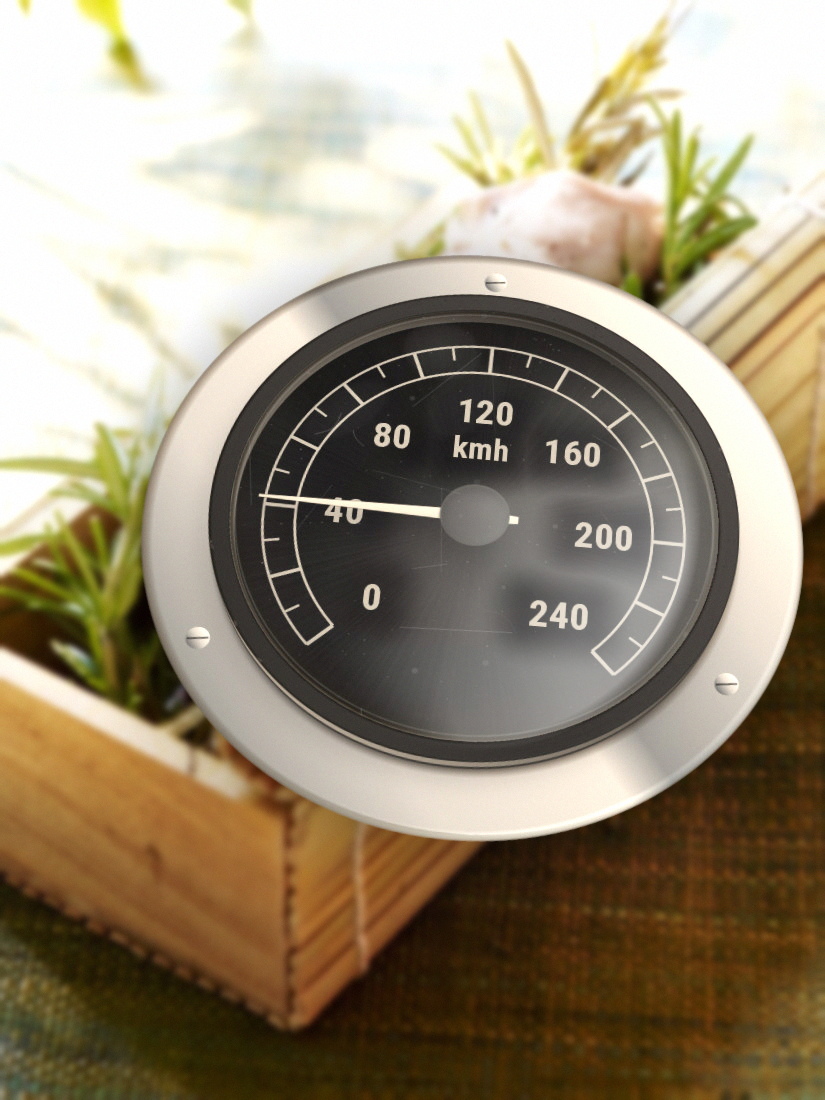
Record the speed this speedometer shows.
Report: 40 km/h
